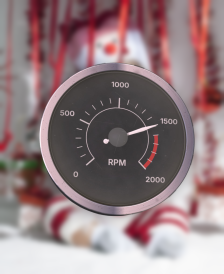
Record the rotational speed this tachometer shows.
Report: 1500 rpm
